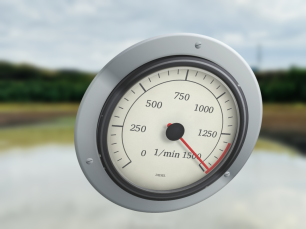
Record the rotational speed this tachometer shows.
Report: 1475 rpm
